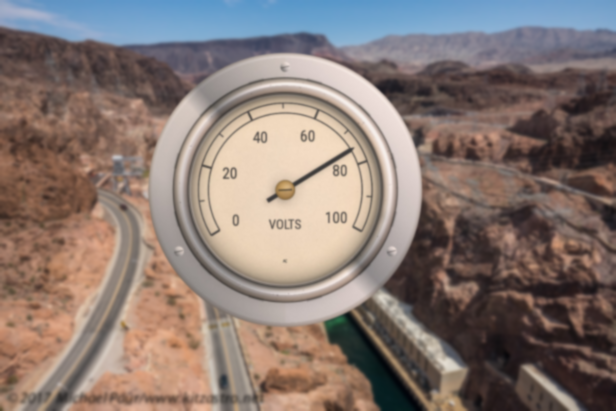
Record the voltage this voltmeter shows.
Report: 75 V
